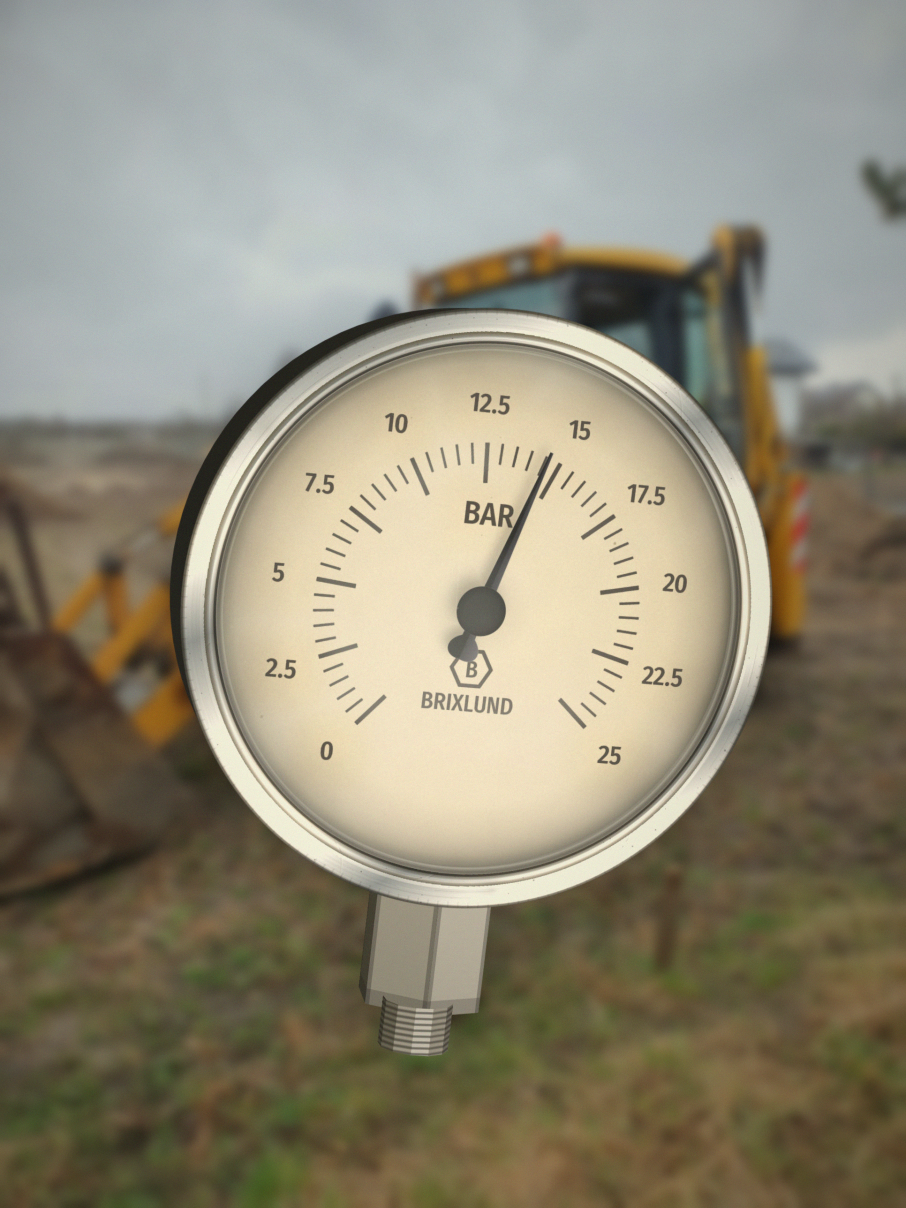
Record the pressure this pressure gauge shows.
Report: 14.5 bar
